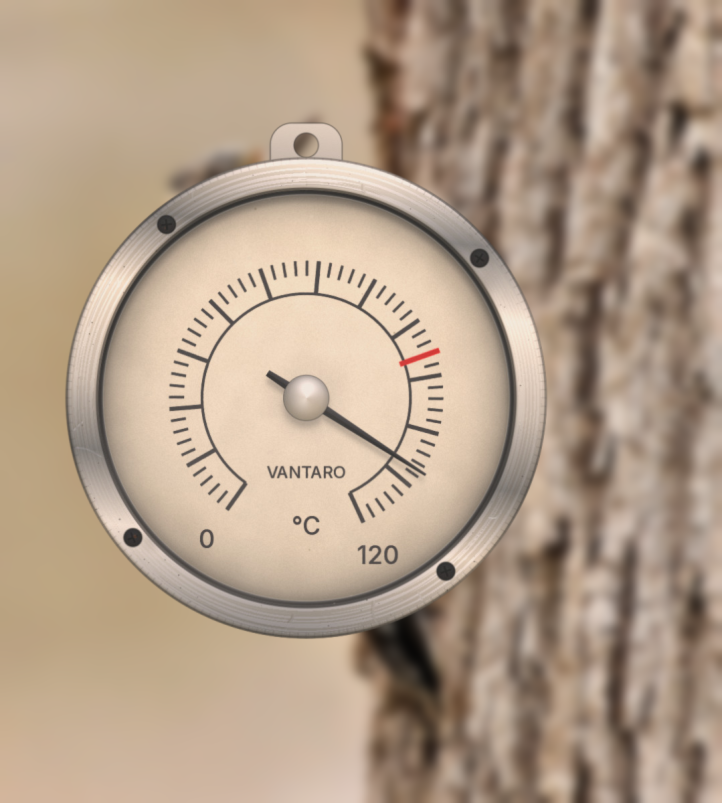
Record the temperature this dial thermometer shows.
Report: 107 °C
